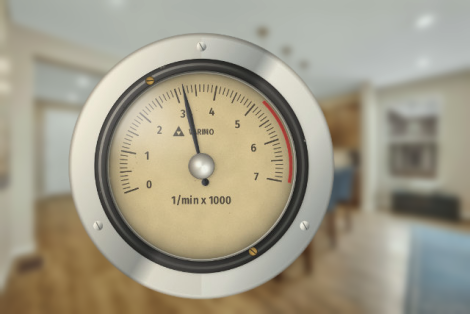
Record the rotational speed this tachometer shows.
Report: 3200 rpm
